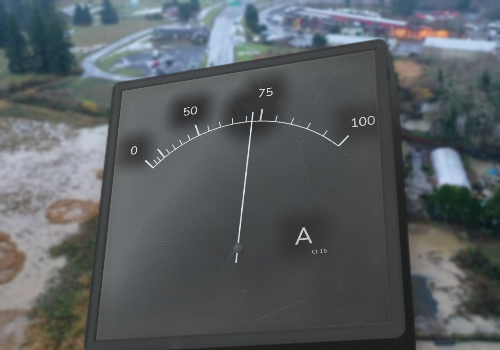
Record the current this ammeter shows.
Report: 72.5 A
